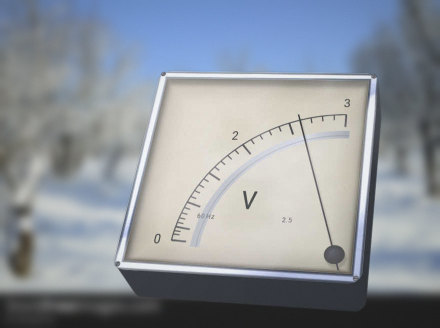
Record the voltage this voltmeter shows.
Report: 2.6 V
